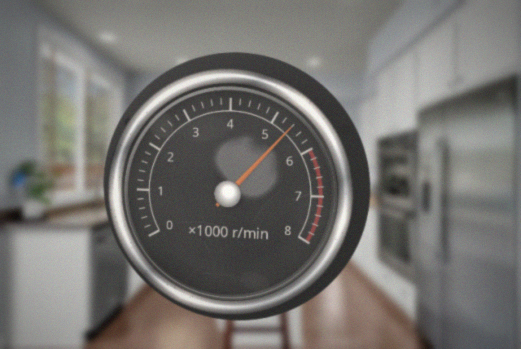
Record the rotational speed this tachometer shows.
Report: 5400 rpm
